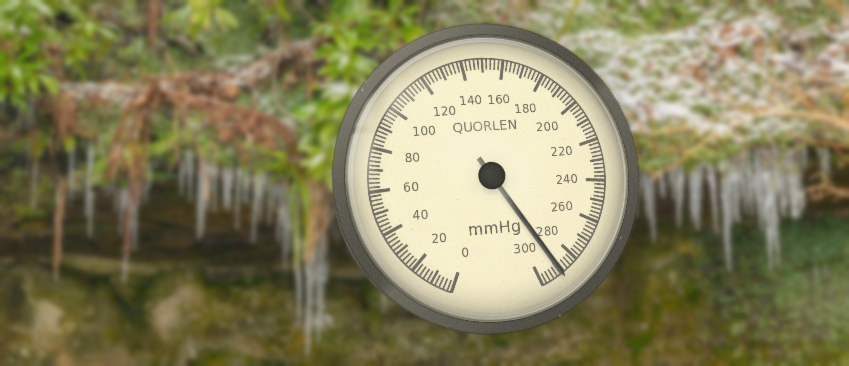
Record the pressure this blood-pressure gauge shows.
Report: 290 mmHg
